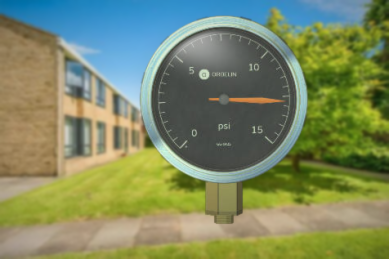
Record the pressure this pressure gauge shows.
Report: 12.75 psi
